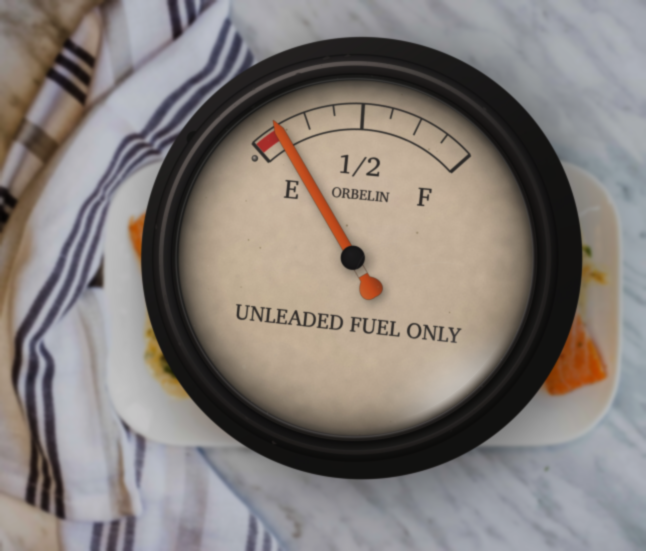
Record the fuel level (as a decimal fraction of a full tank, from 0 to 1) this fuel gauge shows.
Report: 0.125
